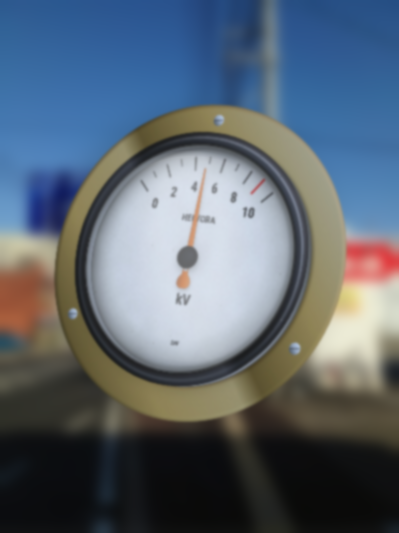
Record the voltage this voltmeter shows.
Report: 5 kV
